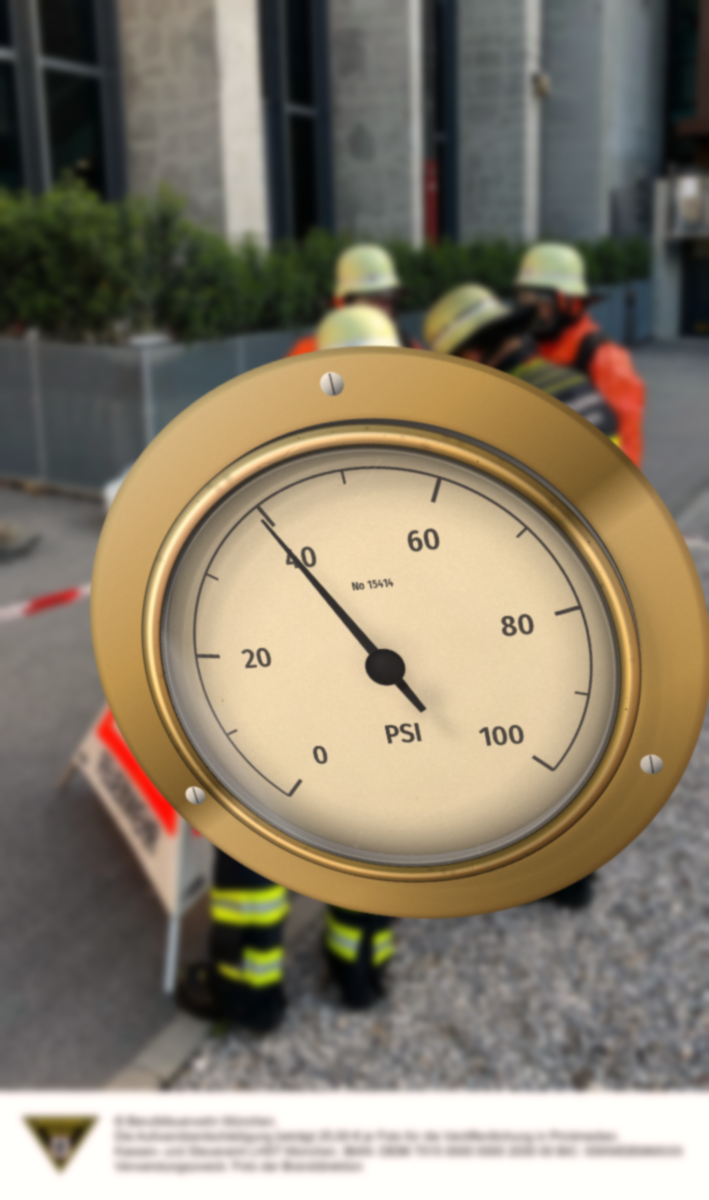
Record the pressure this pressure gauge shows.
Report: 40 psi
